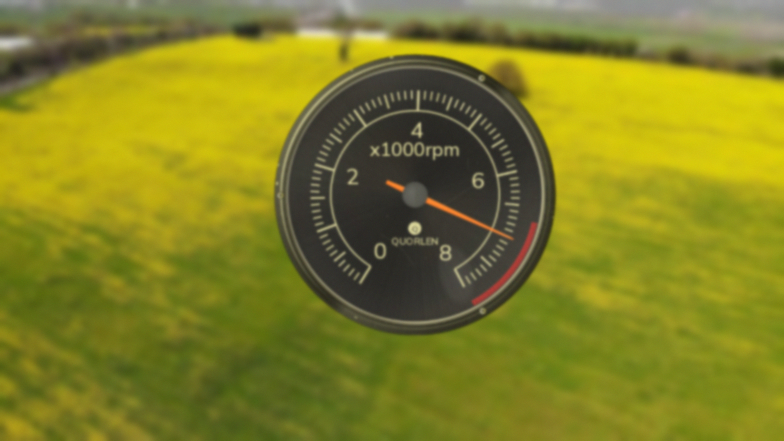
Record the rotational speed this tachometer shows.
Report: 7000 rpm
